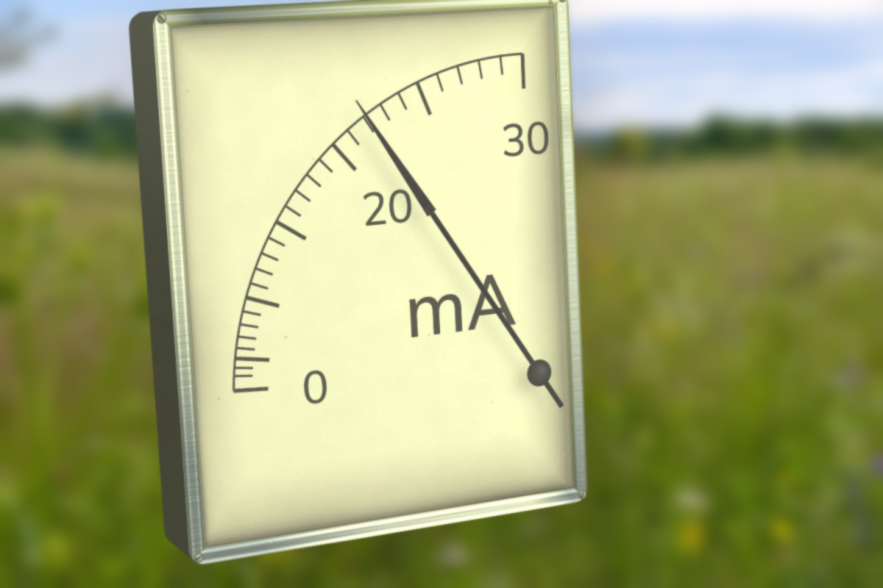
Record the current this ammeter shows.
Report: 22 mA
